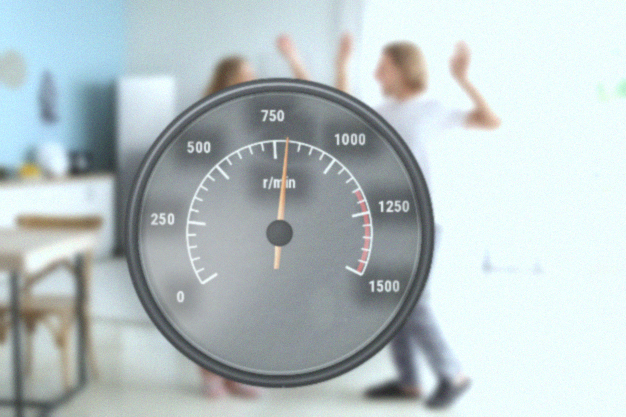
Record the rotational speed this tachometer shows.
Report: 800 rpm
